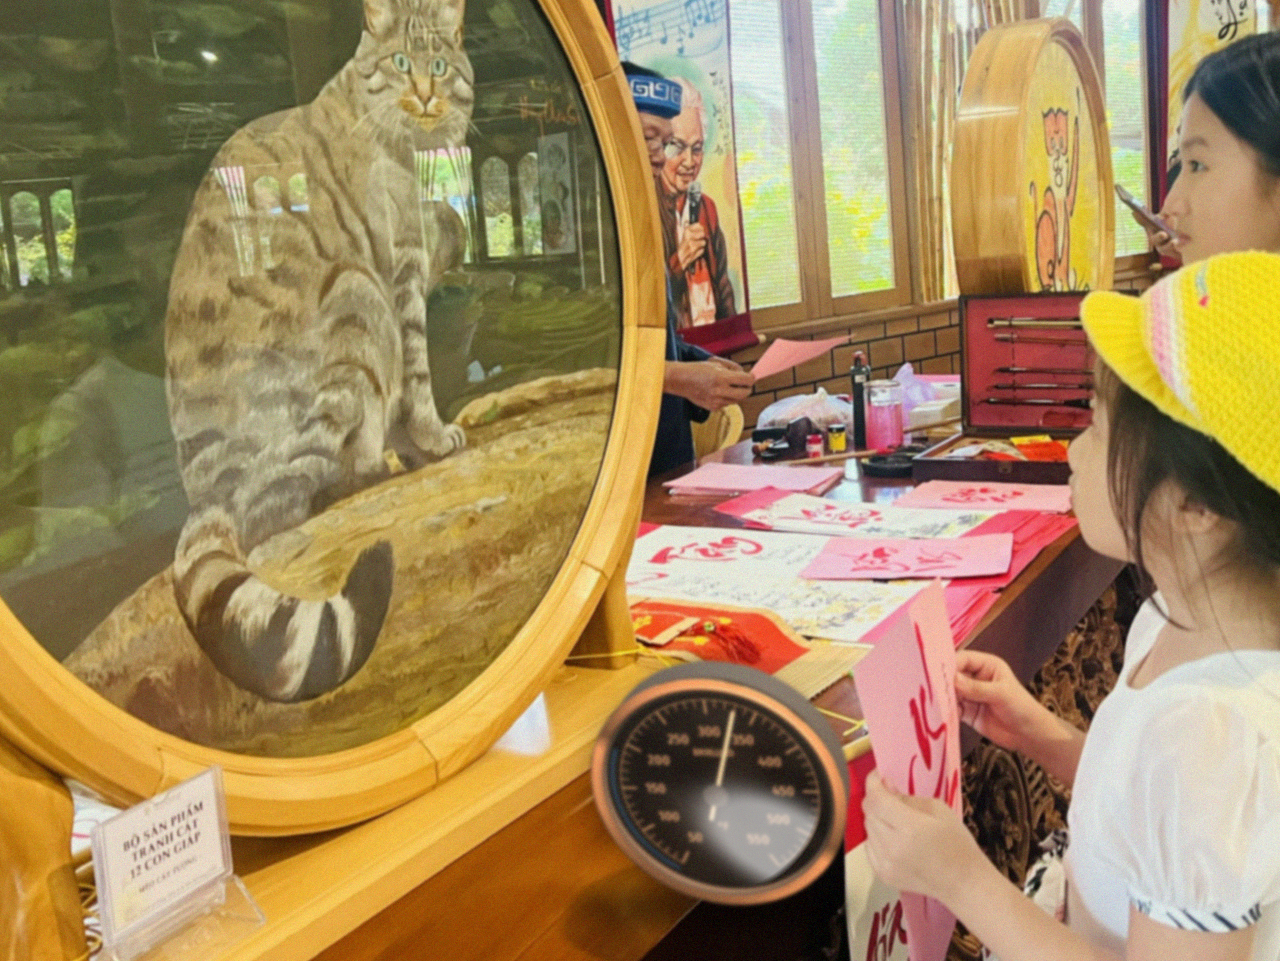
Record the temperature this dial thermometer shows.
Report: 330 °F
